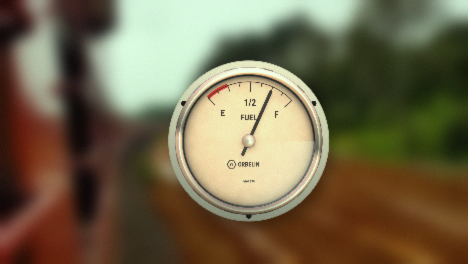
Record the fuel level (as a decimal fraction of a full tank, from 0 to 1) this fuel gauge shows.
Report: 0.75
